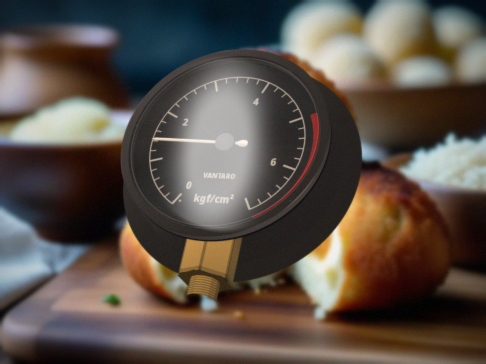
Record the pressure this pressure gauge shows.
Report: 1.4 kg/cm²
